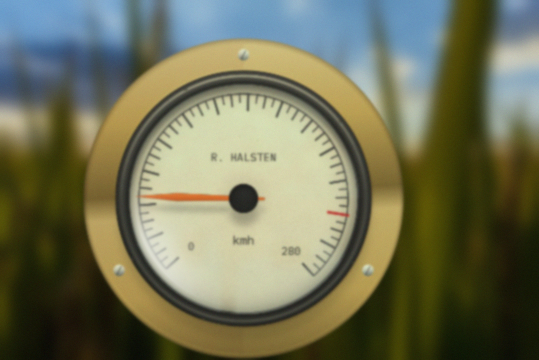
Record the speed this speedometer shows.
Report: 45 km/h
